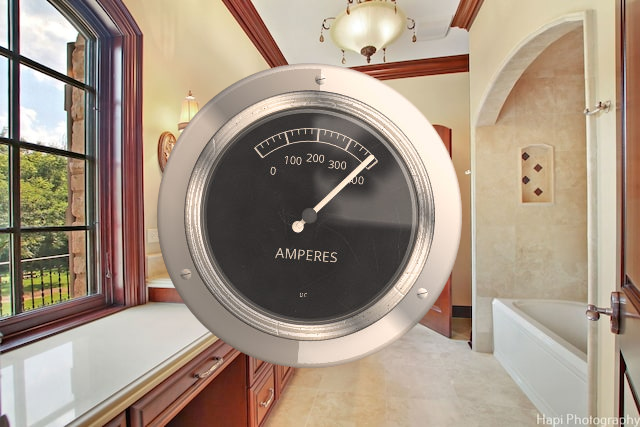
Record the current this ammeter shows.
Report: 380 A
